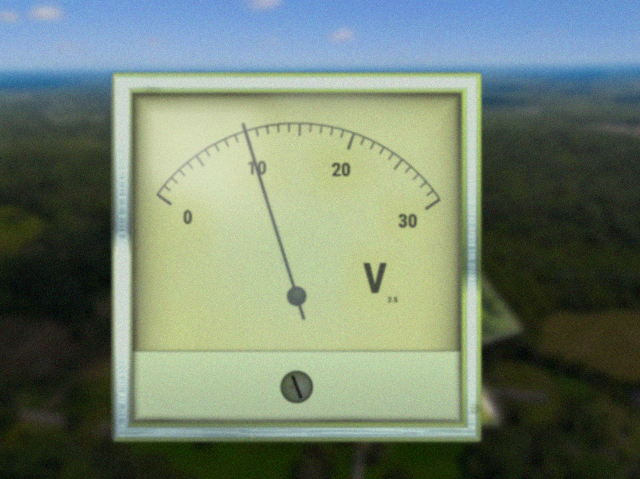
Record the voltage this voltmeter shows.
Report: 10 V
